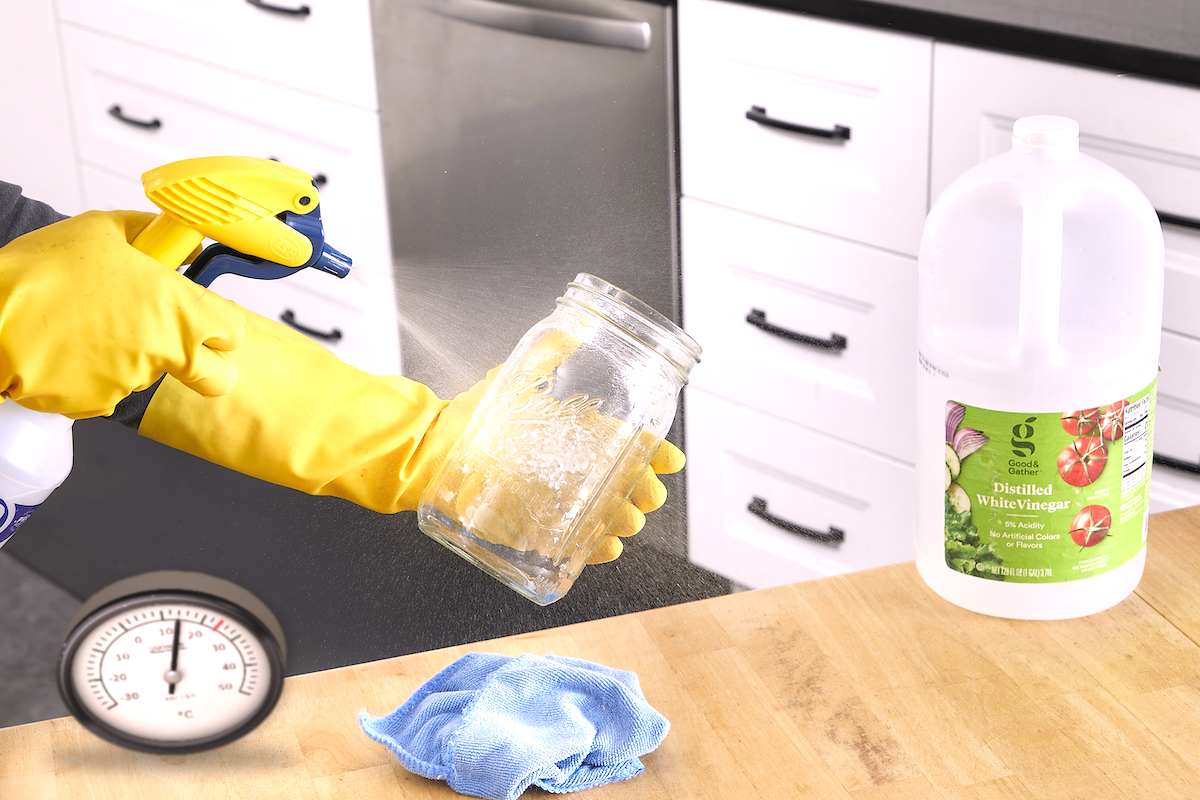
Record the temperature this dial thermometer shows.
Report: 14 °C
